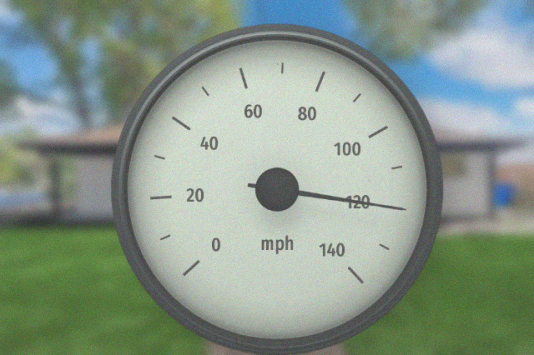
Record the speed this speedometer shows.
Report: 120 mph
